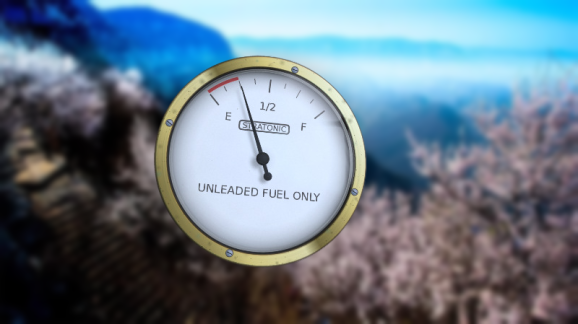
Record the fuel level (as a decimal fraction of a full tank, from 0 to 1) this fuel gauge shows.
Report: 0.25
